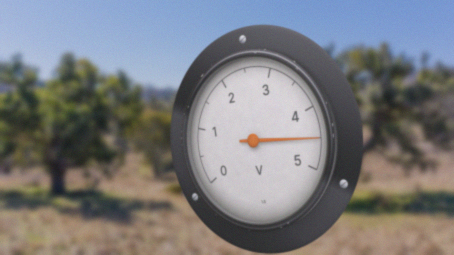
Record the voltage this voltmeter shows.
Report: 4.5 V
